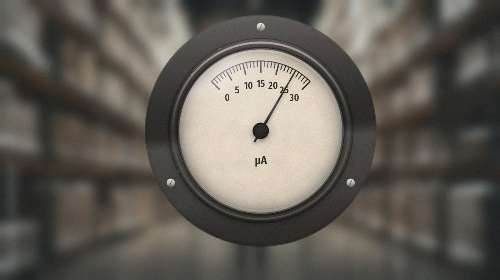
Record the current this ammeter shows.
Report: 25 µA
